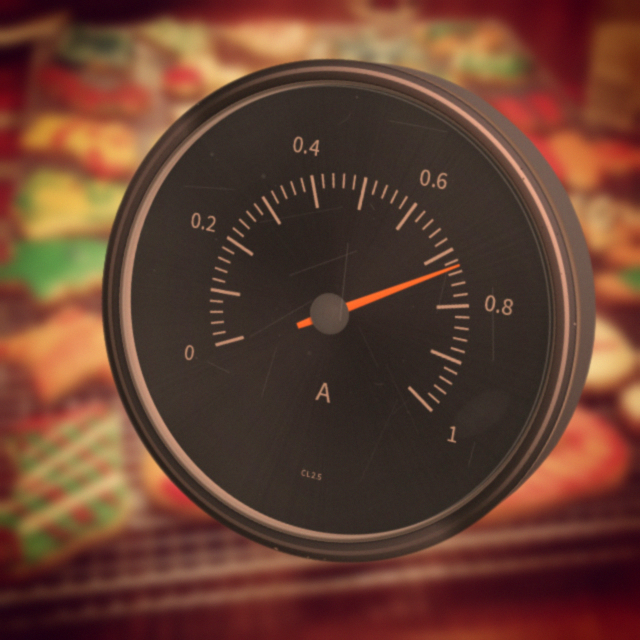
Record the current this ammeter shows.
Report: 0.73 A
